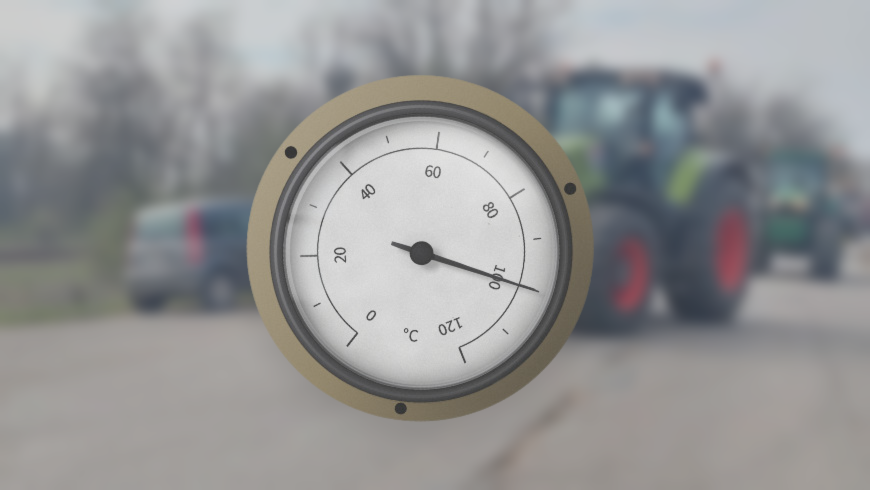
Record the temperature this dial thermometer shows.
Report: 100 °C
